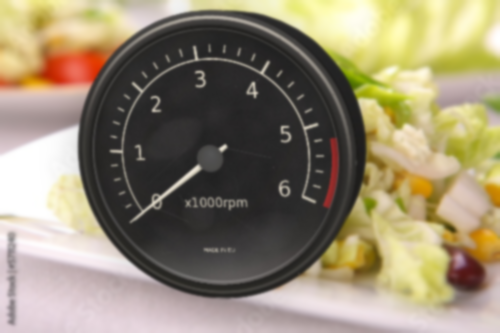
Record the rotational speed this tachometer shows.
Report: 0 rpm
